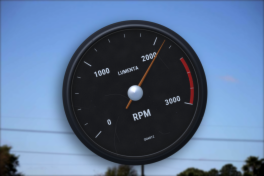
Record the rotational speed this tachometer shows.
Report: 2100 rpm
